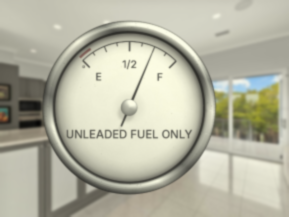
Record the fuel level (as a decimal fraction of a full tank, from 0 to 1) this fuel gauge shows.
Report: 0.75
